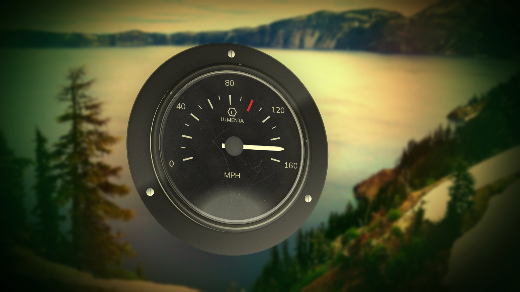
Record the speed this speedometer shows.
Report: 150 mph
